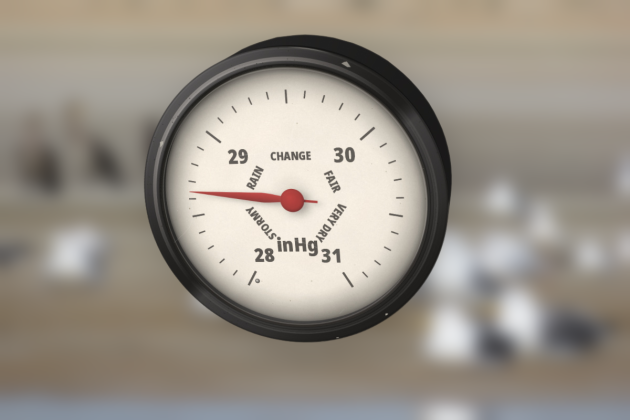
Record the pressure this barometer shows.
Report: 28.65 inHg
